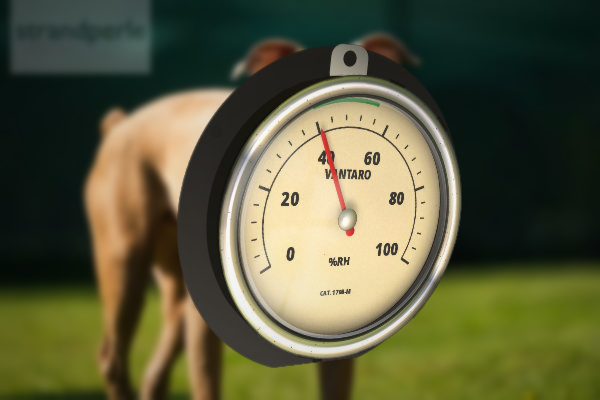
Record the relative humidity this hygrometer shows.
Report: 40 %
